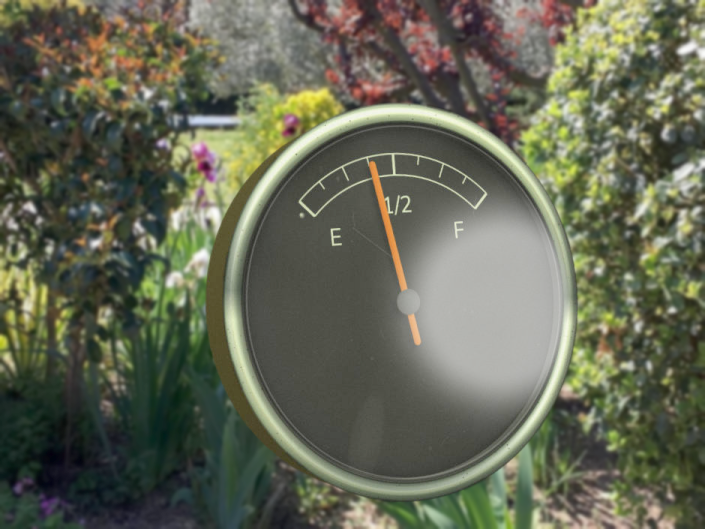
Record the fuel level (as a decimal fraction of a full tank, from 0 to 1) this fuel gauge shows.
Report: 0.375
